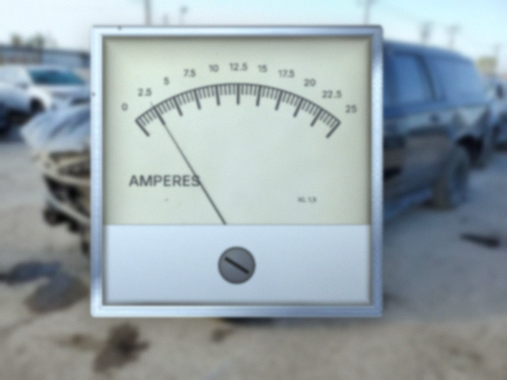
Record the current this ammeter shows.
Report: 2.5 A
